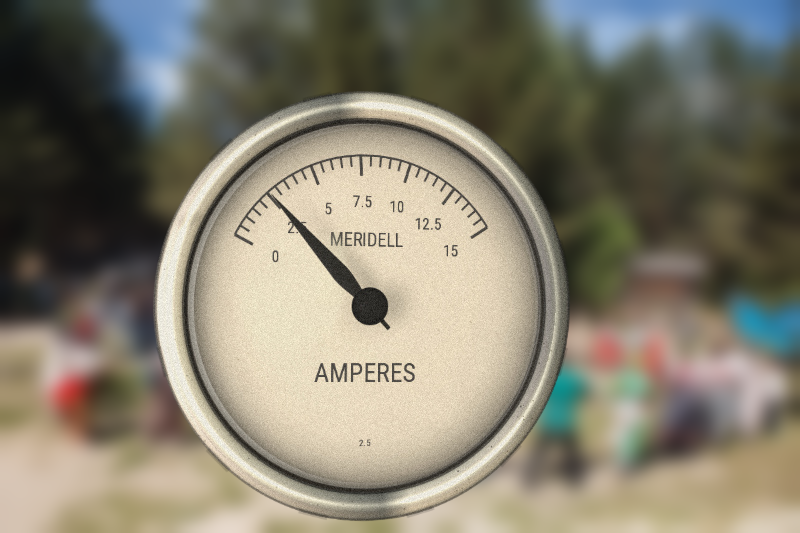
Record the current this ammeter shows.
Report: 2.5 A
